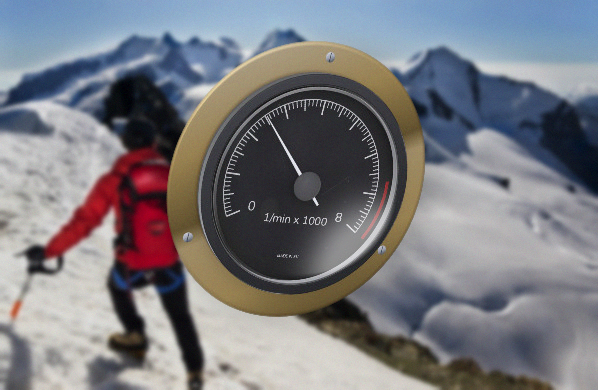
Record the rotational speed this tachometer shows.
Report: 2500 rpm
